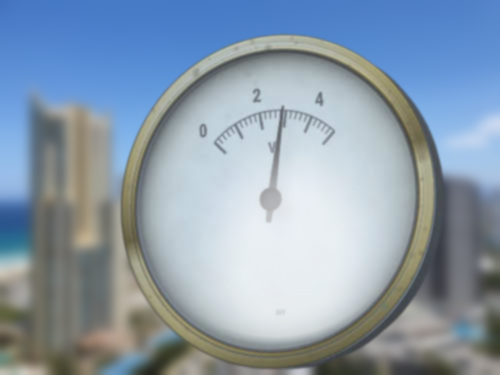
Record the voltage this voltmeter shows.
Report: 3 V
